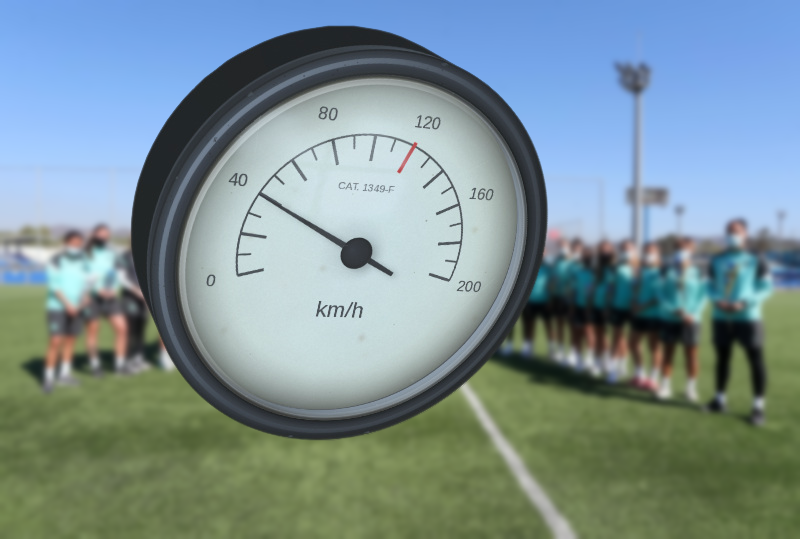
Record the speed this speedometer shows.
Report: 40 km/h
